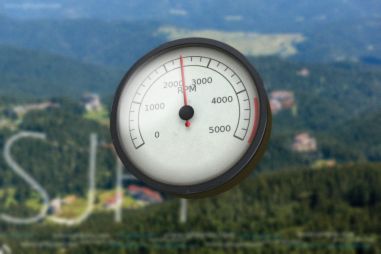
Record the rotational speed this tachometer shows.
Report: 2400 rpm
